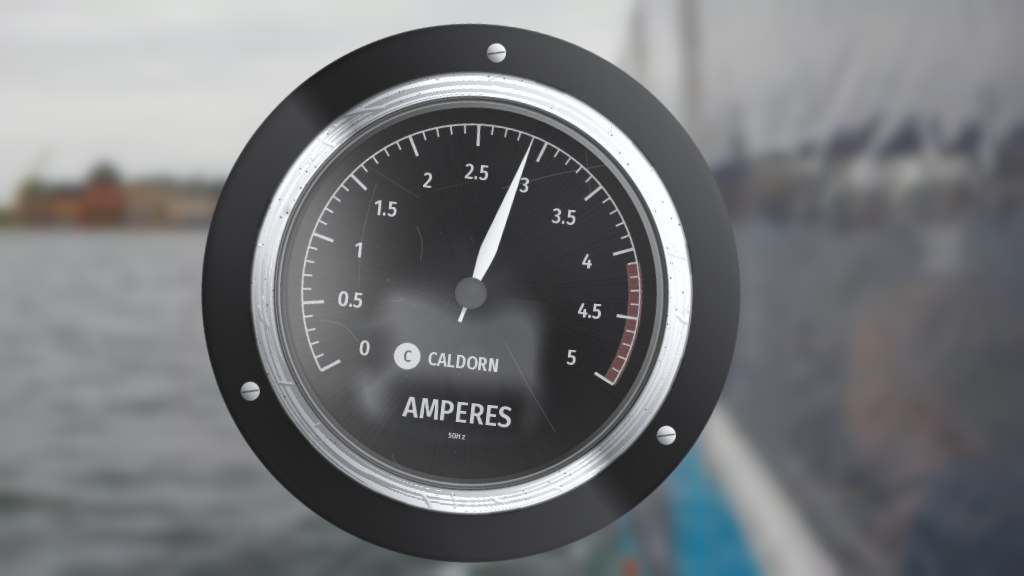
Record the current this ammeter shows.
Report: 2.9 A
